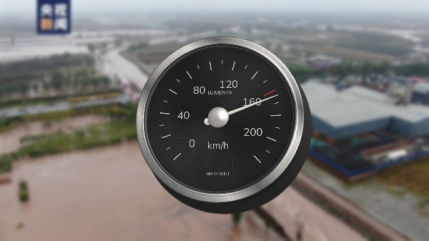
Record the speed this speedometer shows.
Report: 165 km/h
